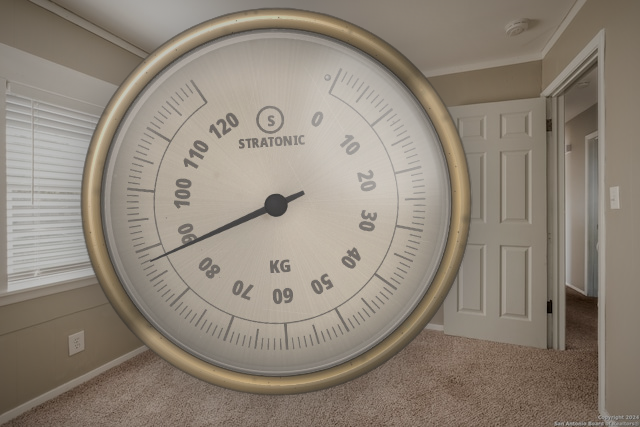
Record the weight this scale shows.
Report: 88 kg
